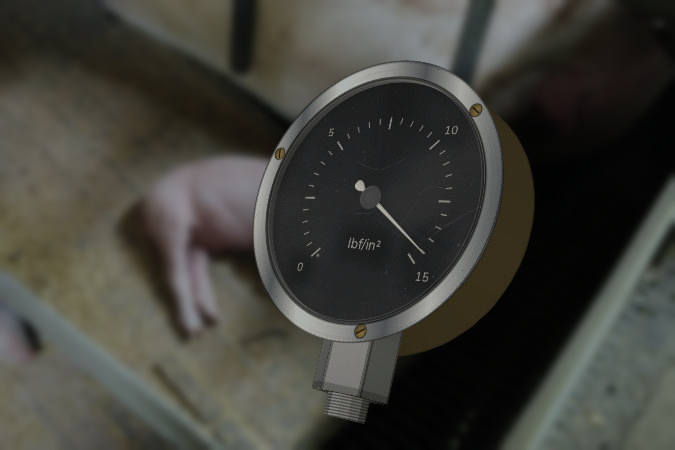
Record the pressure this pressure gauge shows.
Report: 14.5 psi
